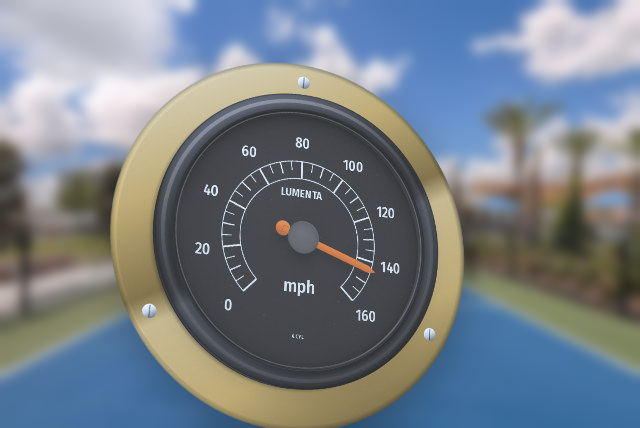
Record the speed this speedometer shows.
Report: 145 mph
